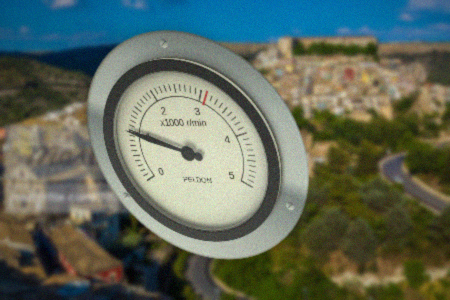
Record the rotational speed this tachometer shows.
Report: 1000 rpm
